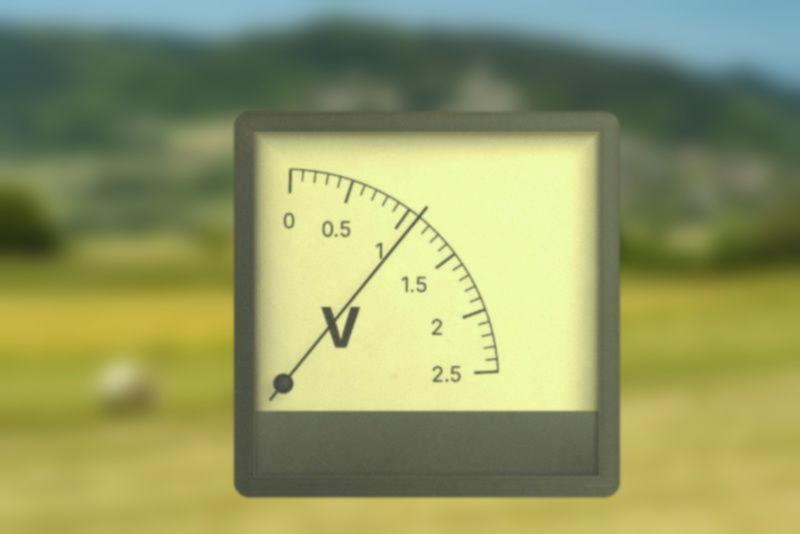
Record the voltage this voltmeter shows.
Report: 1.1 V
